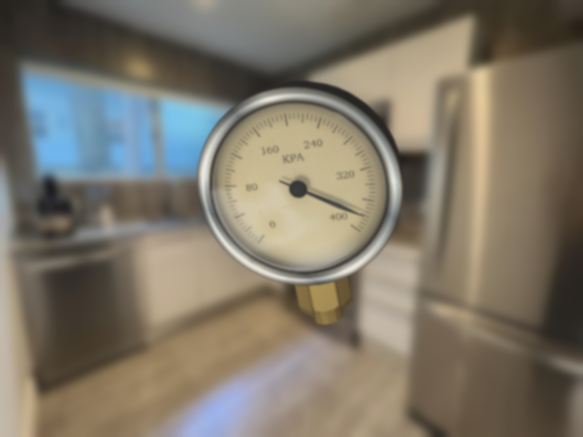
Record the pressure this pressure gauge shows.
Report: 380 kPa
